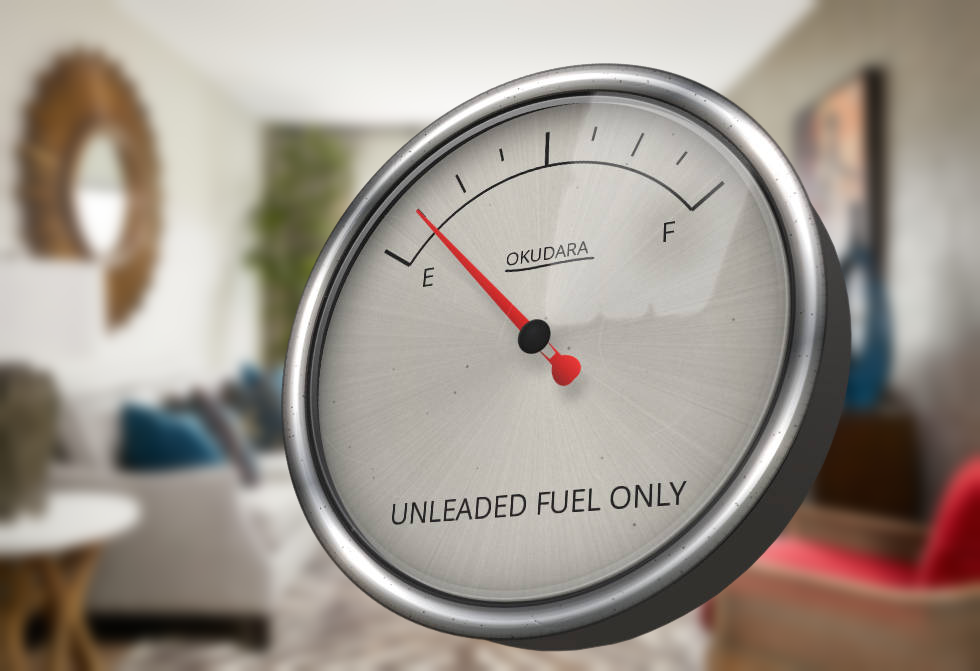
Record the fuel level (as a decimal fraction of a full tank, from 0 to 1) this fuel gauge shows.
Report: 0.125
